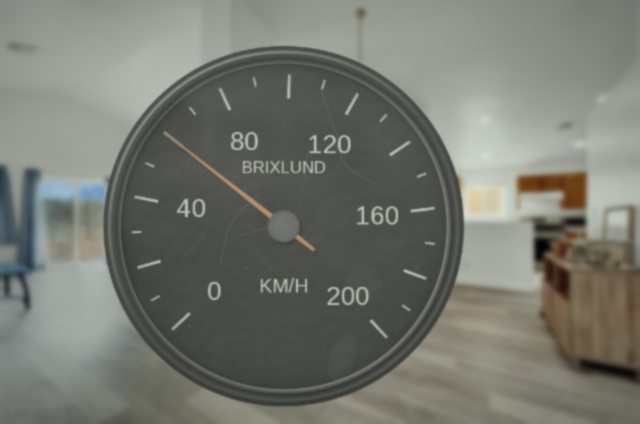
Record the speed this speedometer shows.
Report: 60 km/h
